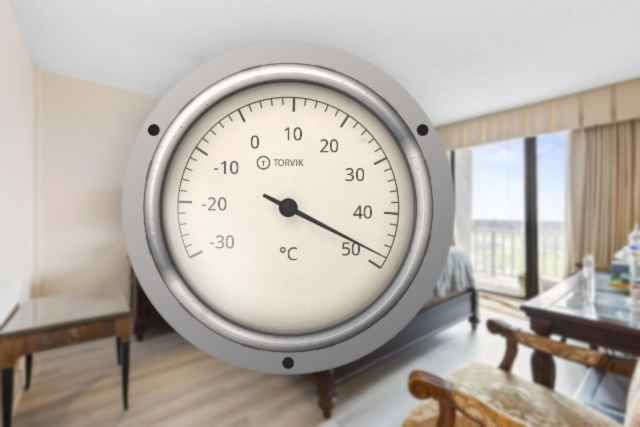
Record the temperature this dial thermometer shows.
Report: 48 °C
